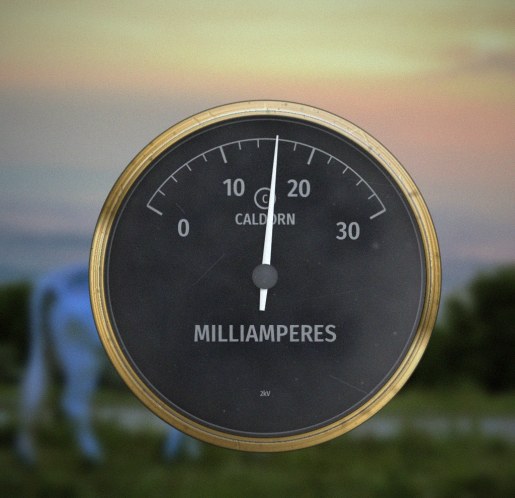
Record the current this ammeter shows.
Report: 16 mA
